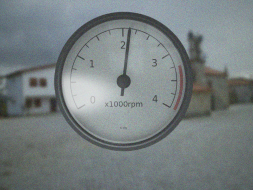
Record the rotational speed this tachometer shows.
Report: 2125 rpm
